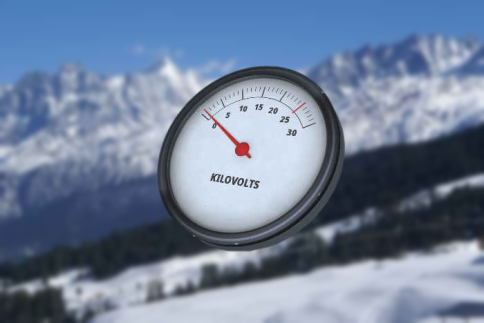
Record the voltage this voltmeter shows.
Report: 1 kV
